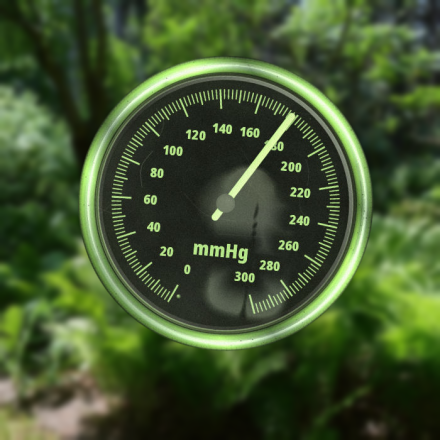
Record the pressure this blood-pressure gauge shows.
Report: 178 mmHg
